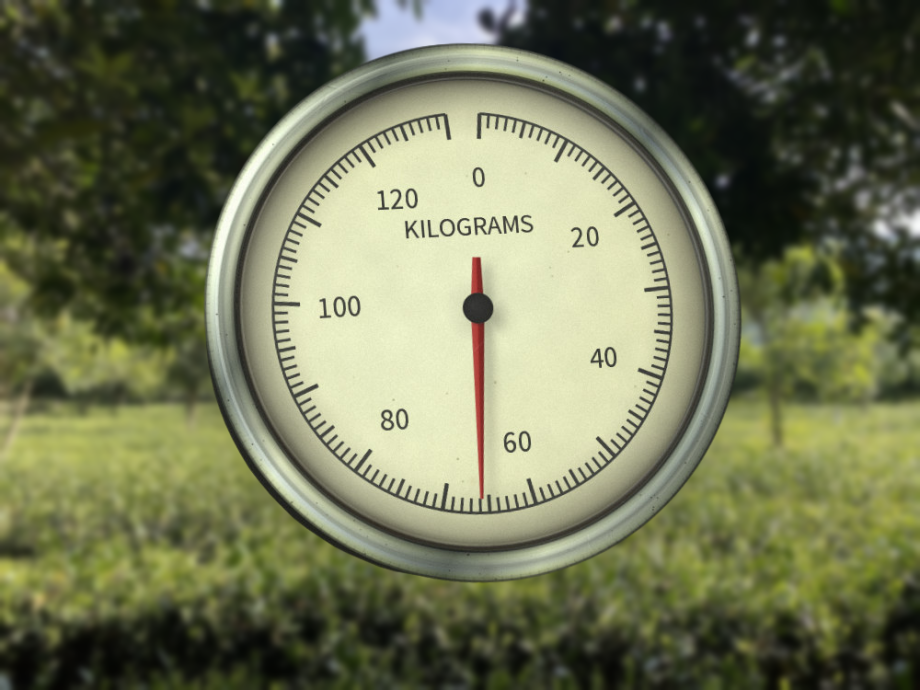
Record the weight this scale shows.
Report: 66 kg
